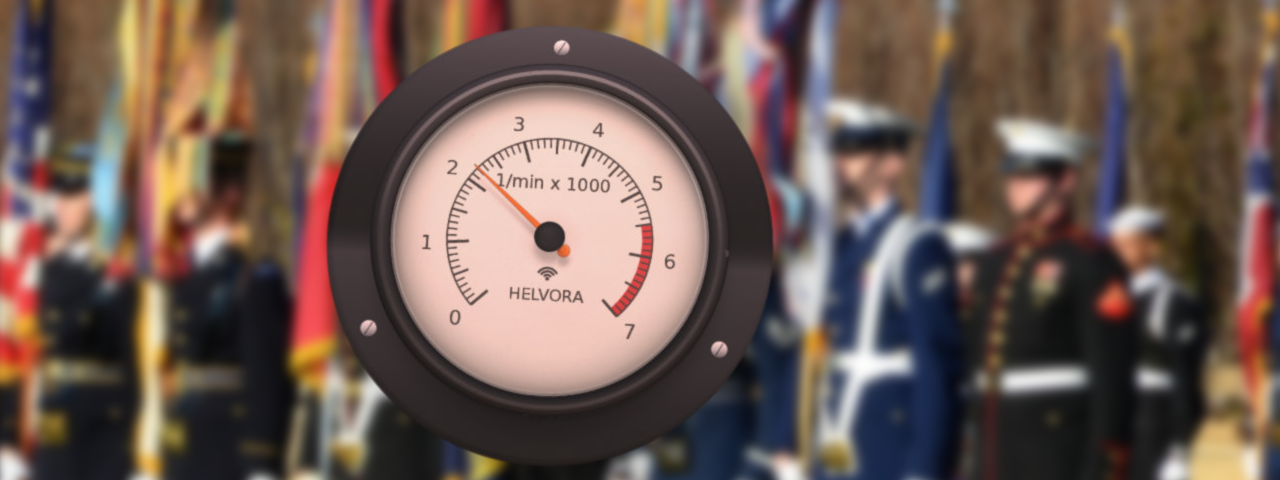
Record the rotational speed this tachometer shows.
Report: 2200 rpm
